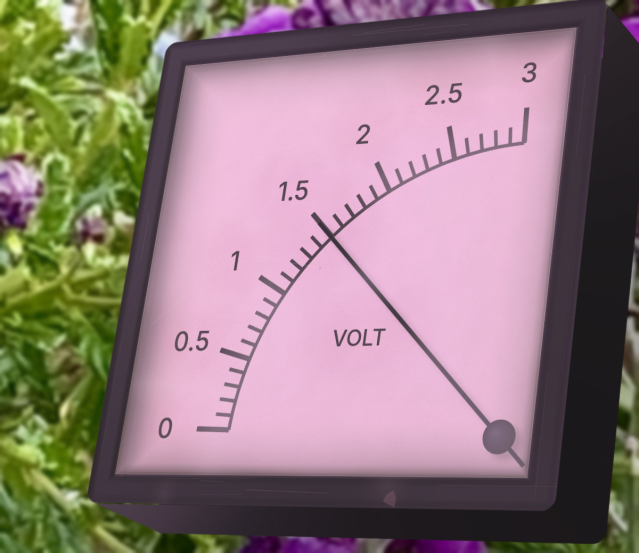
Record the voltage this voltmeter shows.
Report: 1.5 V
